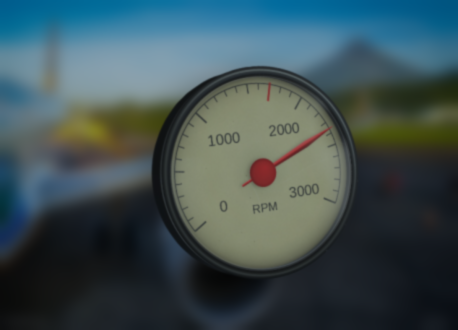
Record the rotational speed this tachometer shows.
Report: 2350 rpm
